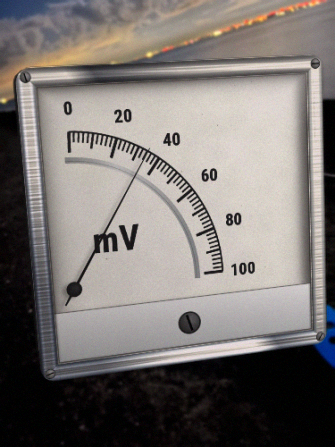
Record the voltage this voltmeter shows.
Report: 34 mV
